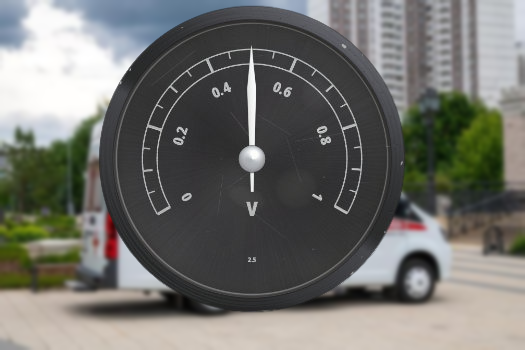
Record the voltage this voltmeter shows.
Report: 0.5 V
